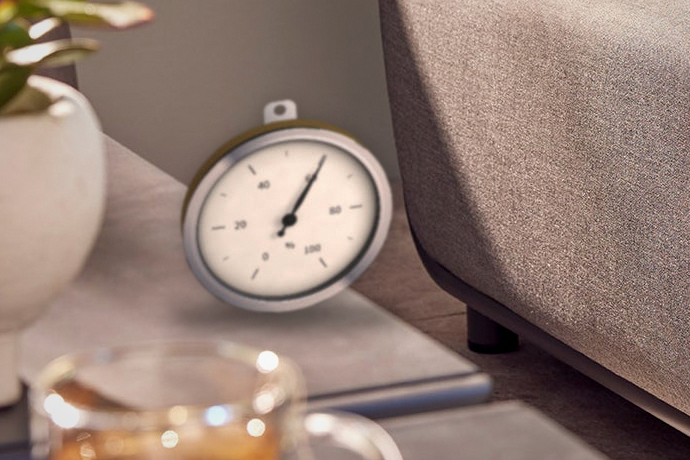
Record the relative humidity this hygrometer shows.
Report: 60 %
